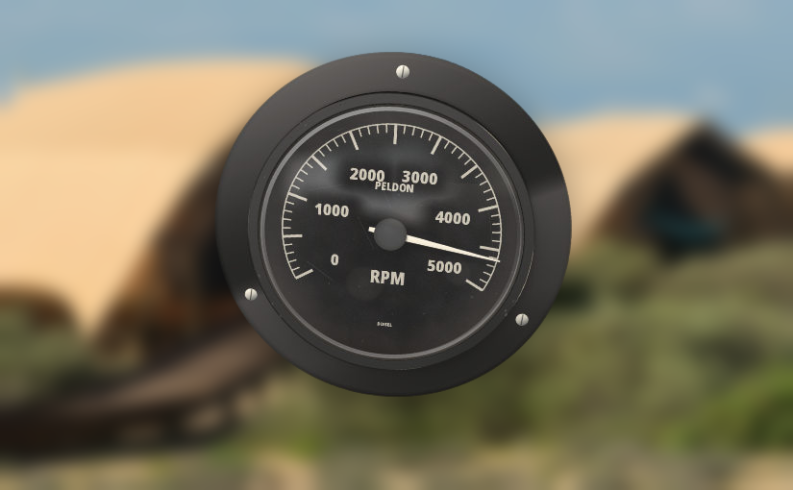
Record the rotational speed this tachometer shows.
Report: 4600 rpm
